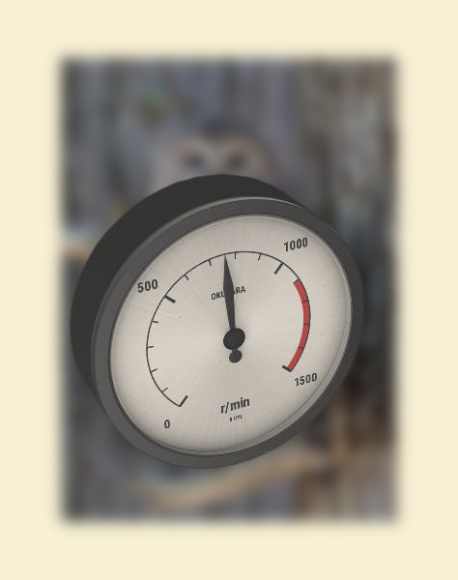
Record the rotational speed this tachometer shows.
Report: 750 rpm
